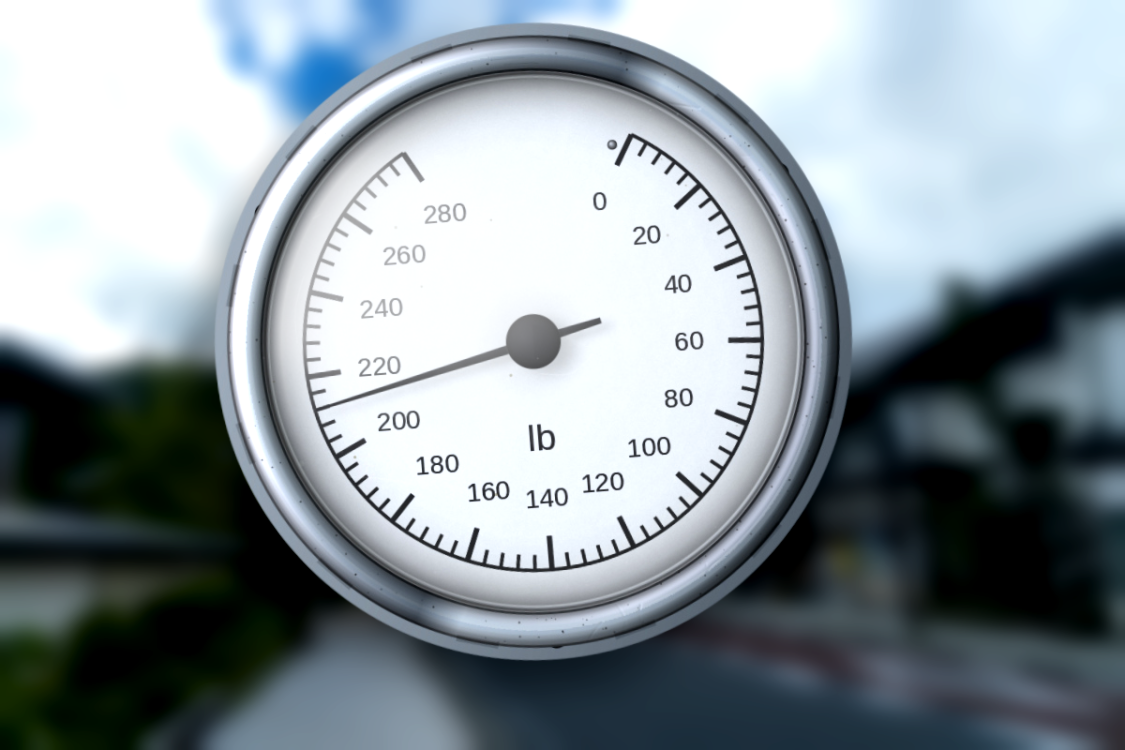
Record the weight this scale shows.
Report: 212 lb
